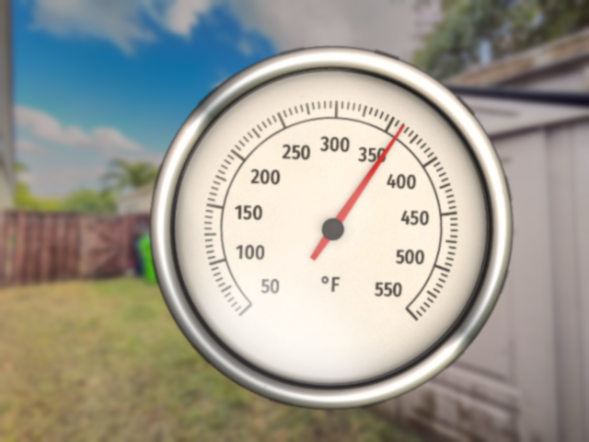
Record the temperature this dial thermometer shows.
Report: 360 °F
